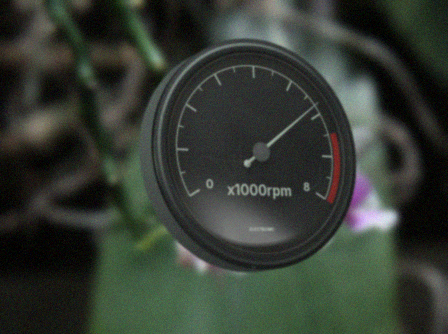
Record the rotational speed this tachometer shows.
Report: 5750 rpm
